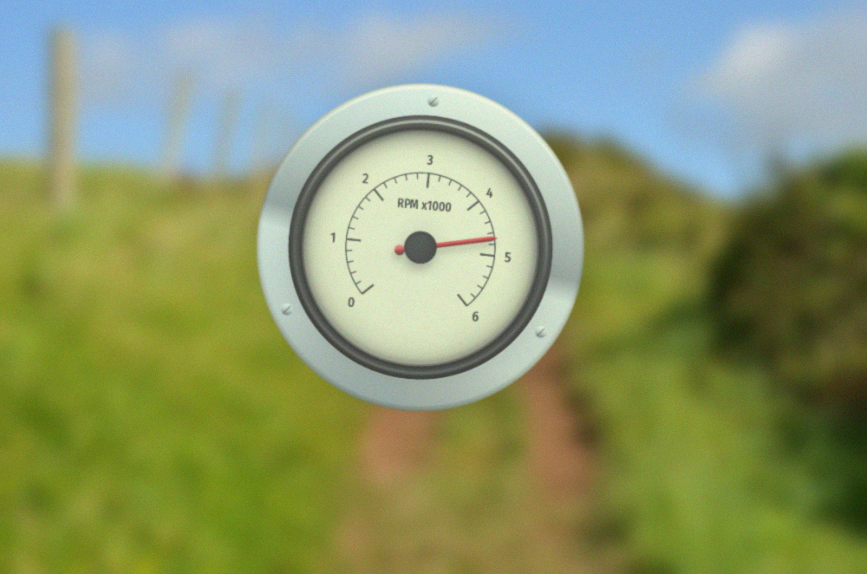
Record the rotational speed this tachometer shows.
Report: 4700 rpm
